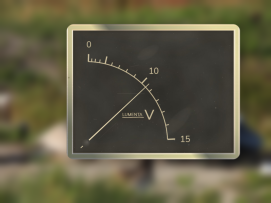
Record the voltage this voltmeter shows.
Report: 10.5 V
